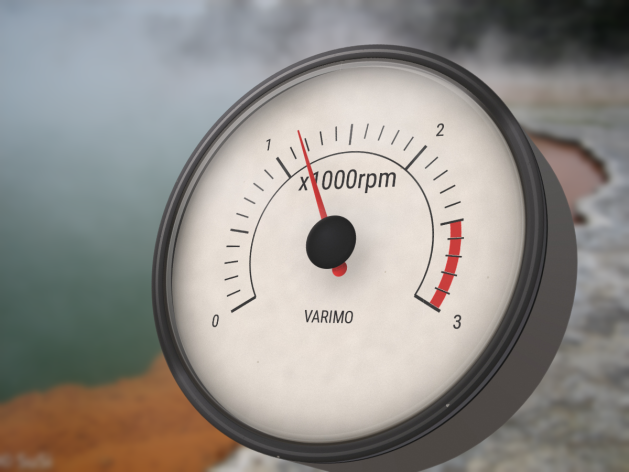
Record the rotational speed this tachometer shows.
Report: 1200 rpm
